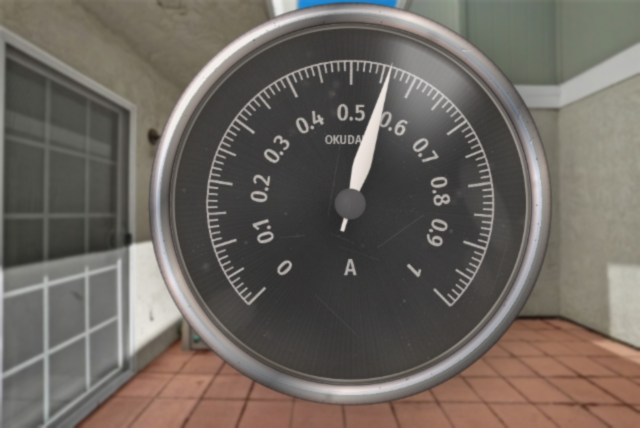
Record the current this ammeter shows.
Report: 0.56 A
